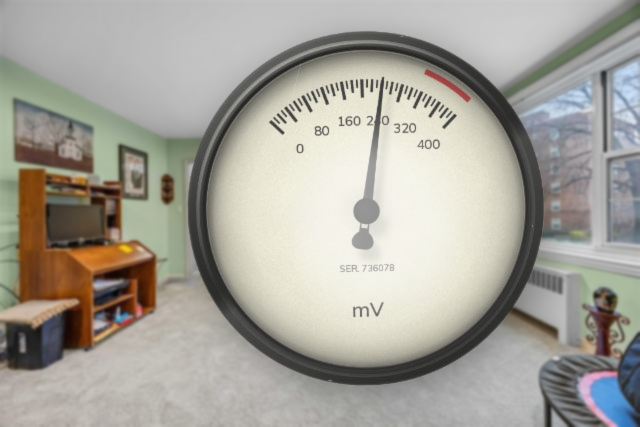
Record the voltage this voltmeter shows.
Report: 240 mV
